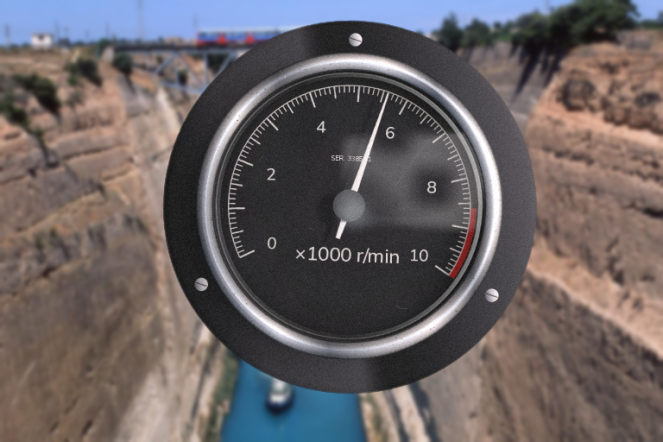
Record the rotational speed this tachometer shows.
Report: 5600 rpm
